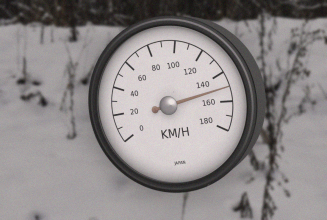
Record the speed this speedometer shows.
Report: 150 km/h
